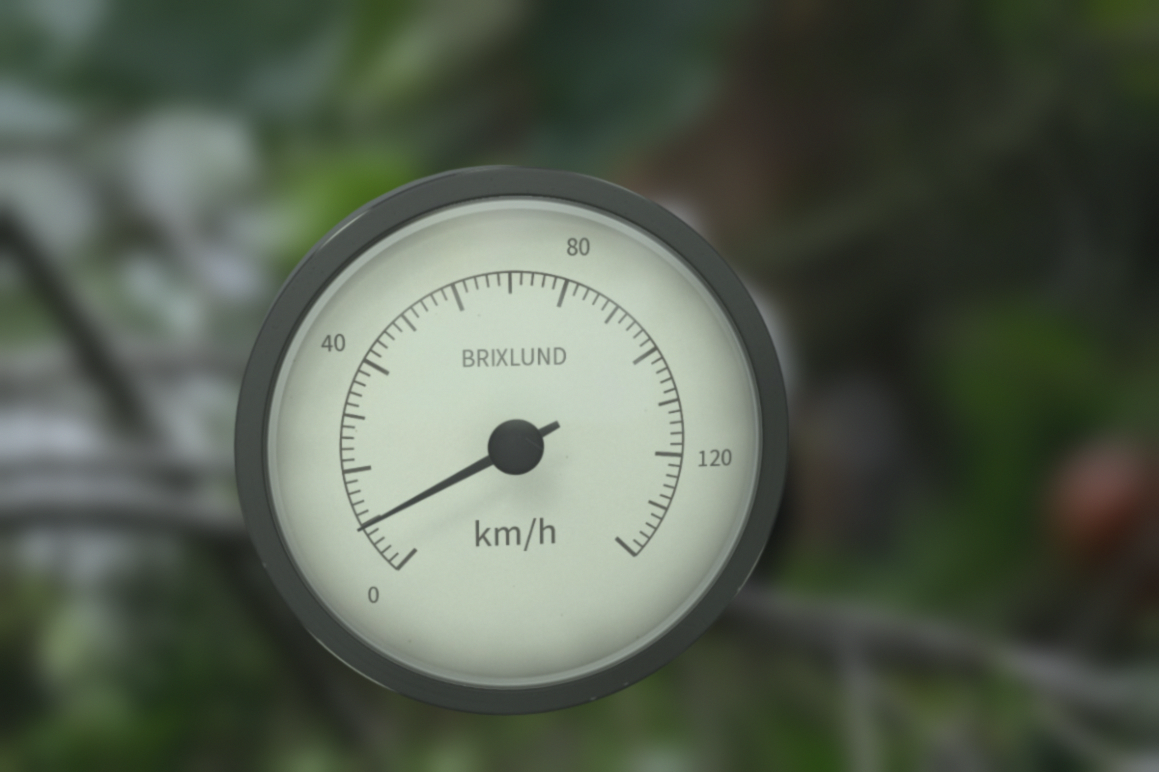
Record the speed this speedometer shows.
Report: 10 km/h
